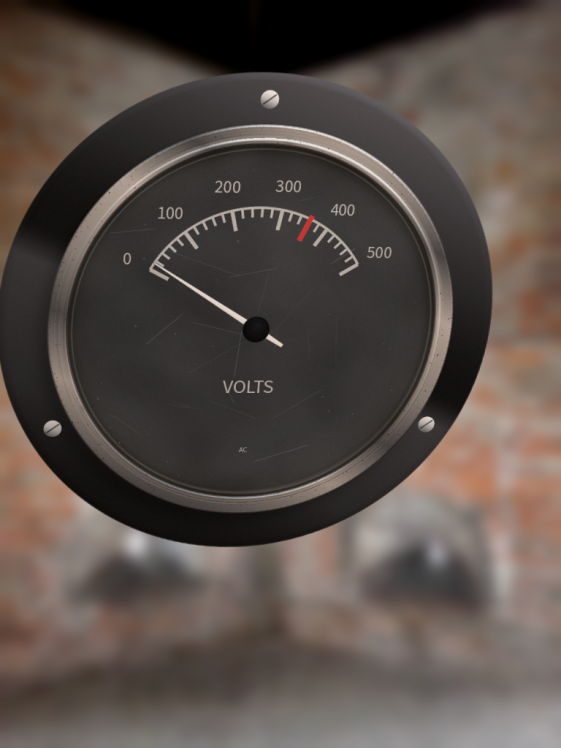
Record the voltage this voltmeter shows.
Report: 20 V
